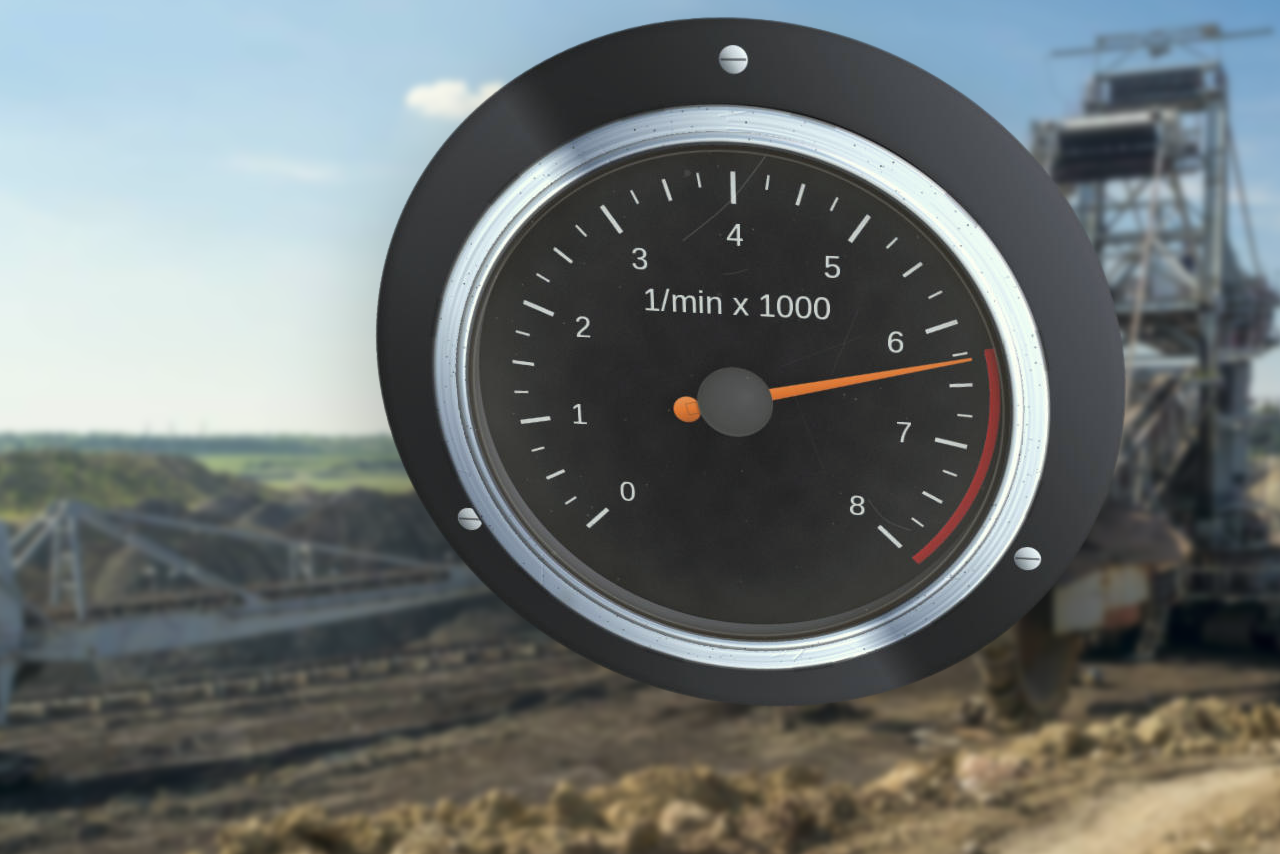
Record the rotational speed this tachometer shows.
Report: 6250 rpm
